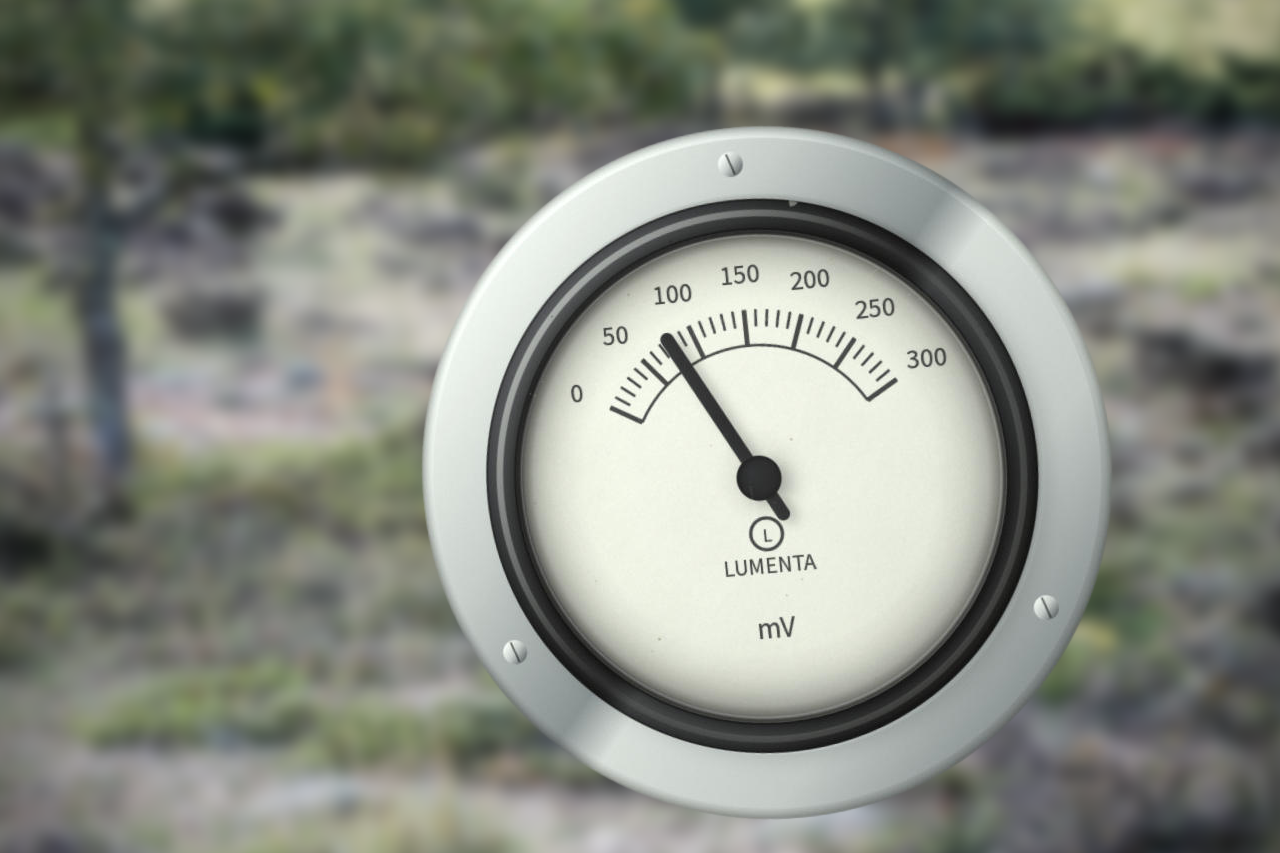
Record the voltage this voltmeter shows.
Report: 80 mV
